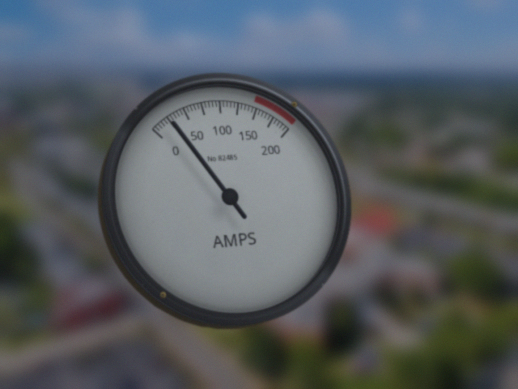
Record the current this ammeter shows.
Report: 25 A
